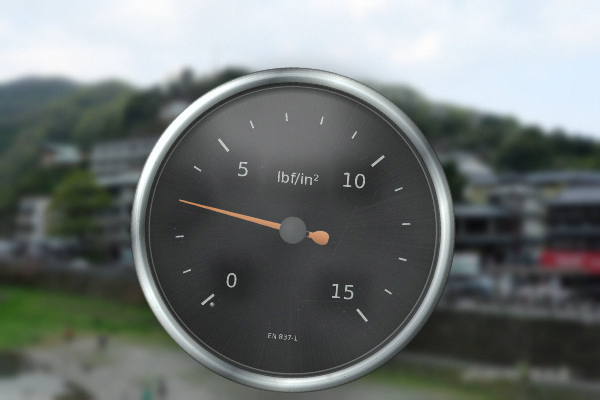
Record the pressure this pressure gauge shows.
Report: 3 psi
